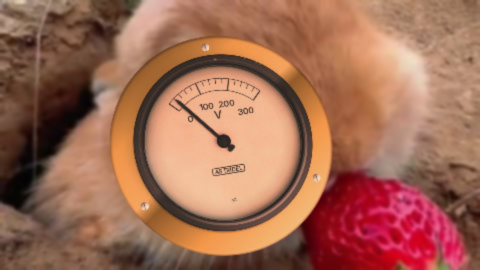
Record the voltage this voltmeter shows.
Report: 20 V
